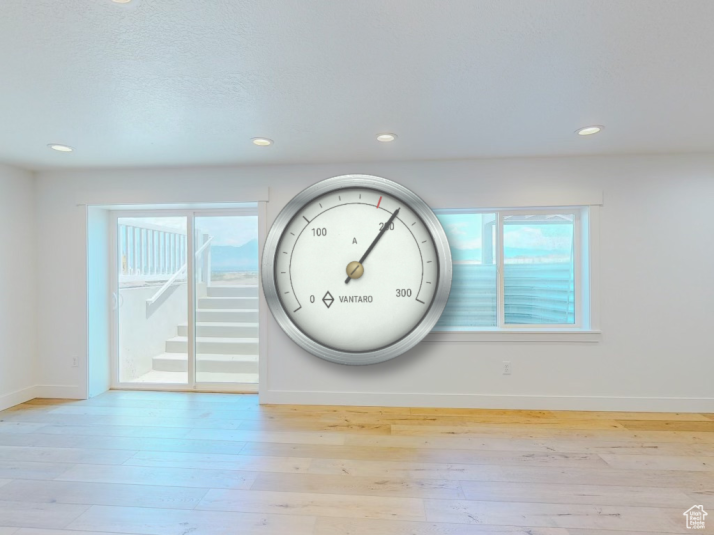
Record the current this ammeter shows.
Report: 200 A
